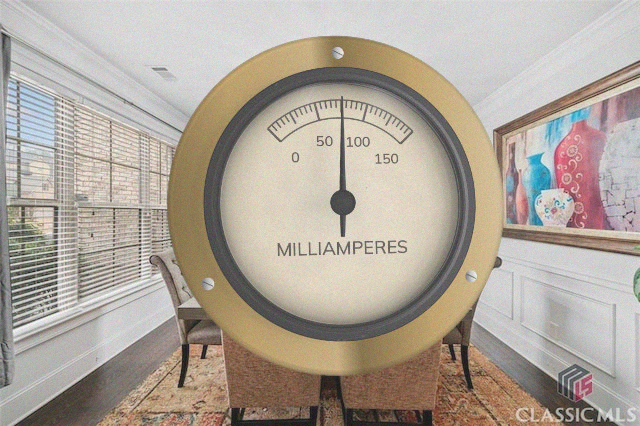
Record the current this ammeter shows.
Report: 75 mA
